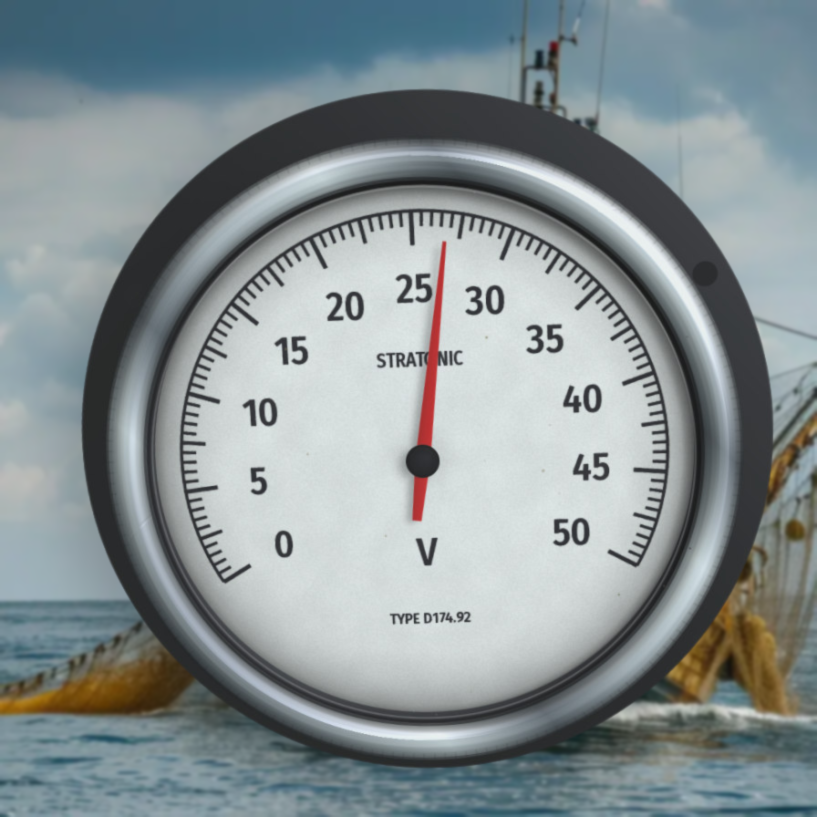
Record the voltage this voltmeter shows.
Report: 26.75 V
